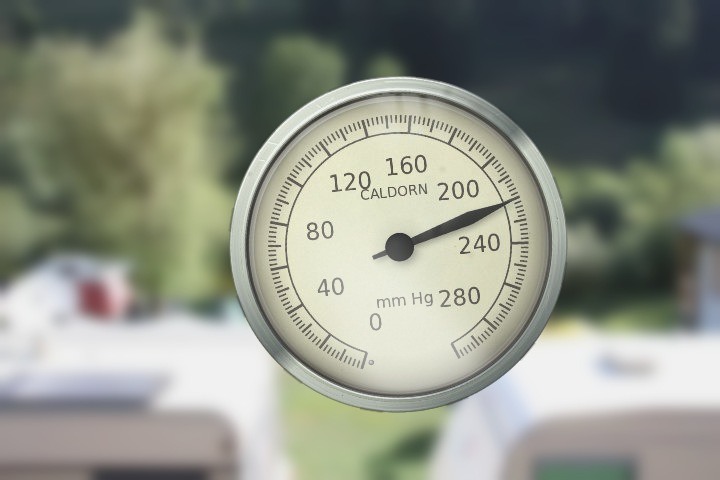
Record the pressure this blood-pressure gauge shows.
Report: 220 mmHg
